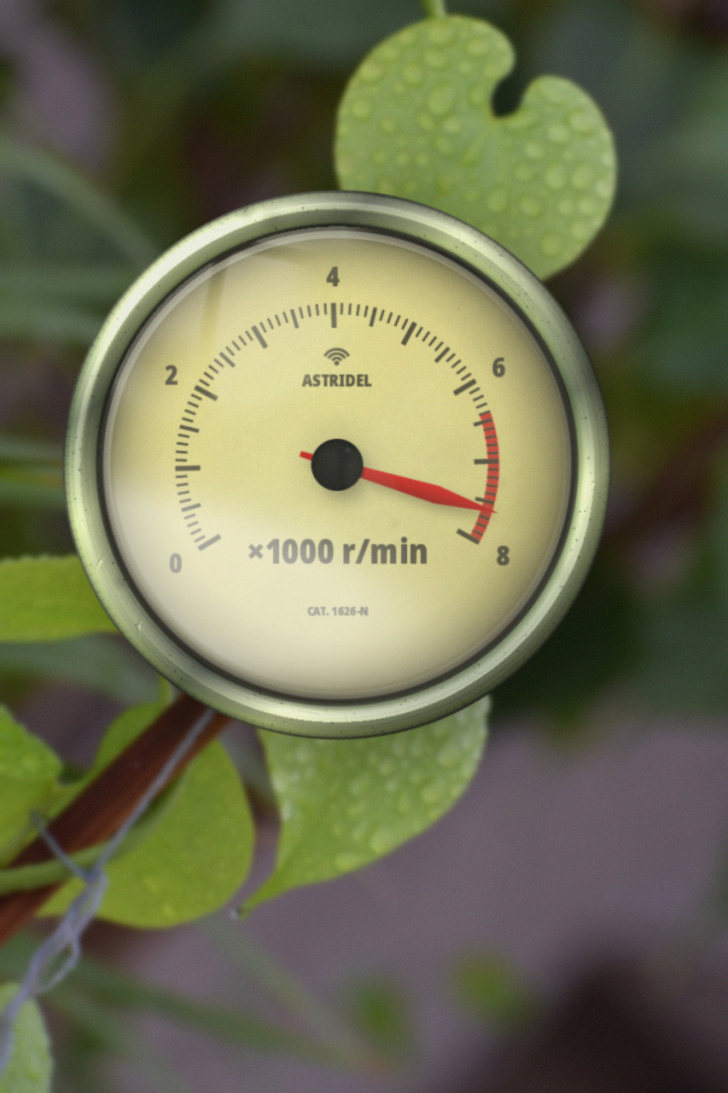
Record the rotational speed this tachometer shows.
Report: 7600 rpm
